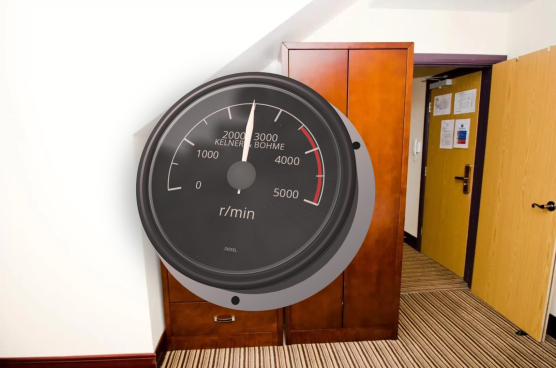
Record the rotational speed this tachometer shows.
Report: 2500 rpm
